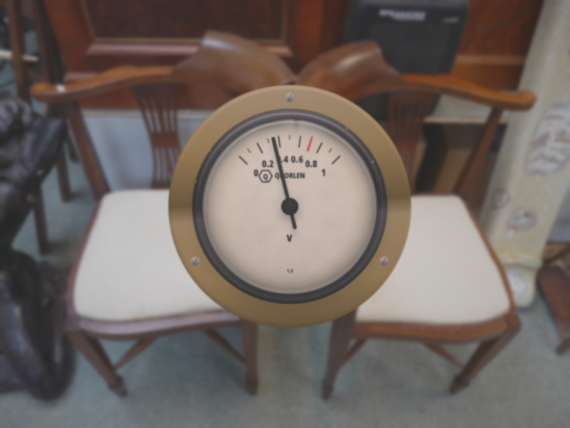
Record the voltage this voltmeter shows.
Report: 0.35 V
